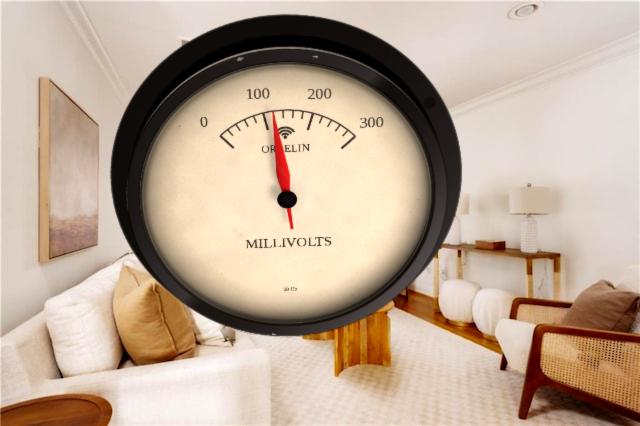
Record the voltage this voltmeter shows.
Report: 120 mV
